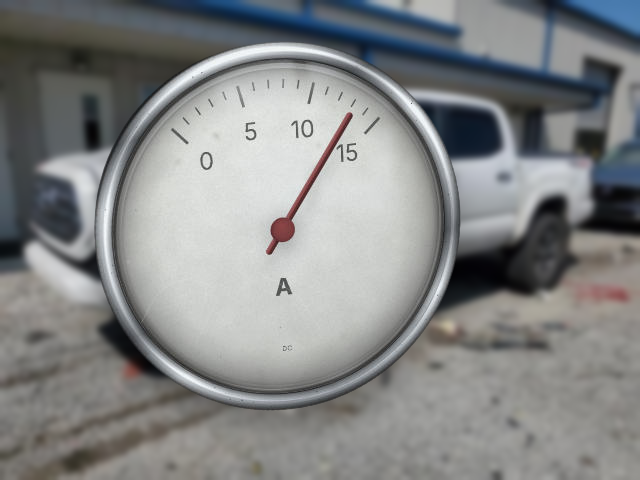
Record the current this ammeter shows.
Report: 13 A
